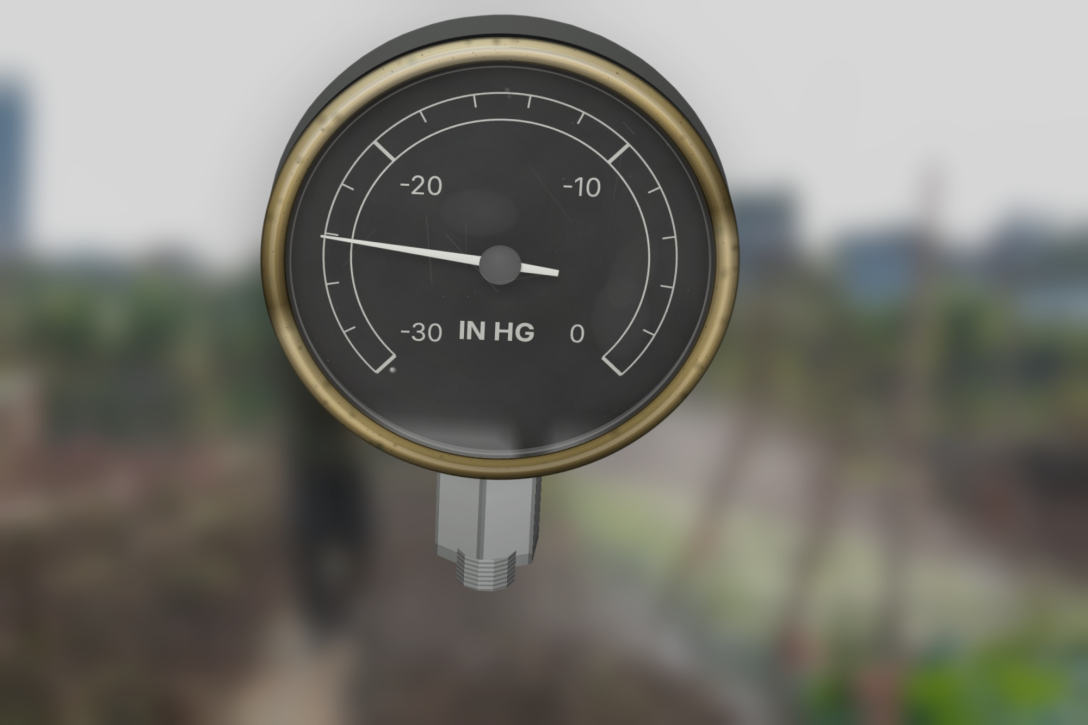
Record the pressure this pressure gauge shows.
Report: -24 inHg
